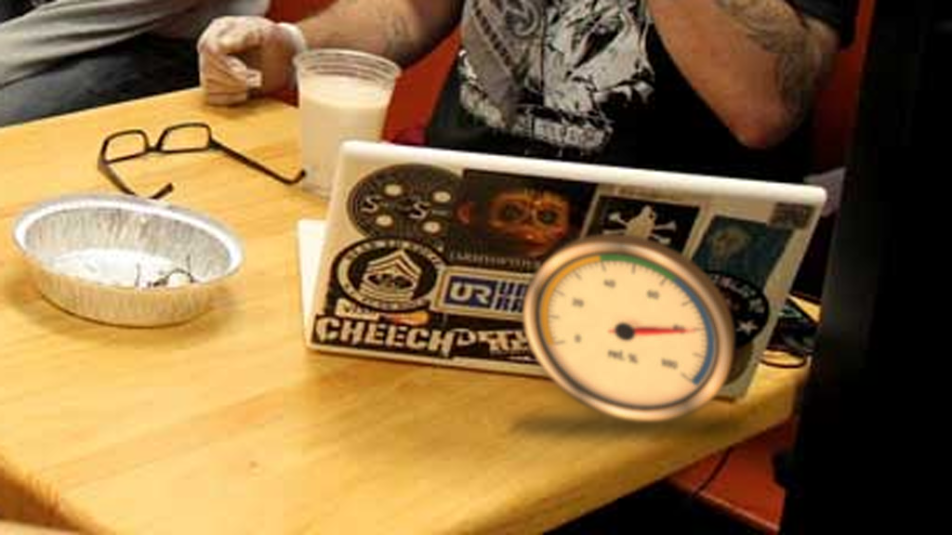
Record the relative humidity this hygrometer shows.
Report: 80 %
